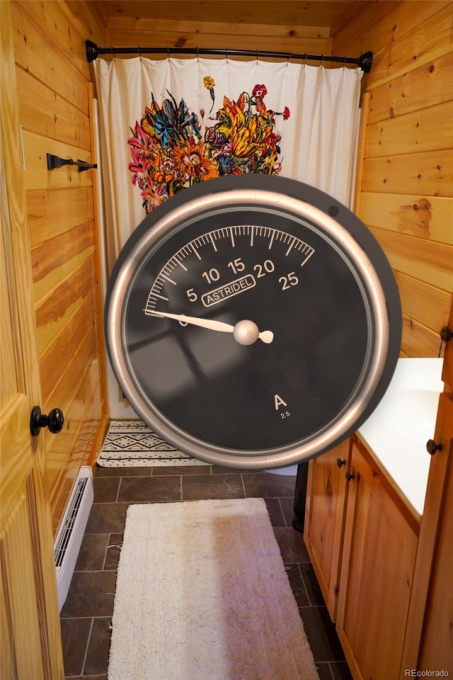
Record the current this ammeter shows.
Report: 0.5 A
